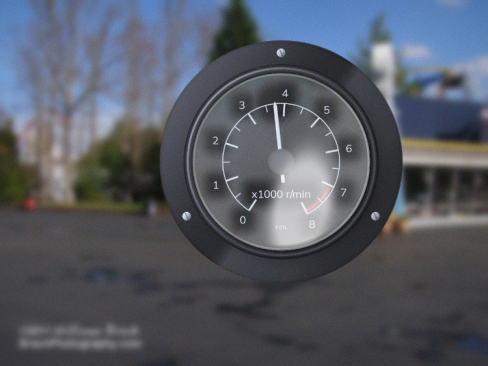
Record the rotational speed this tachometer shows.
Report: 3750 rpm
